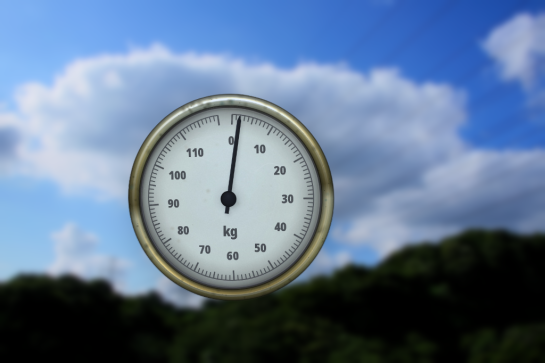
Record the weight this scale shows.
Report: 2 kg
